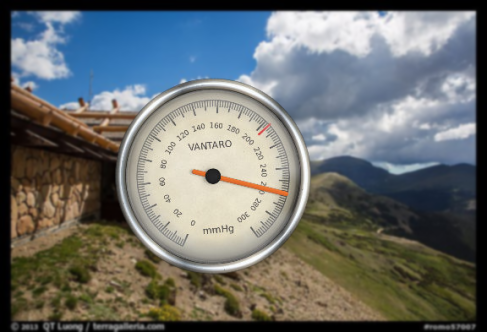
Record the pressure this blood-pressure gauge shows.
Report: 260 mmHg
